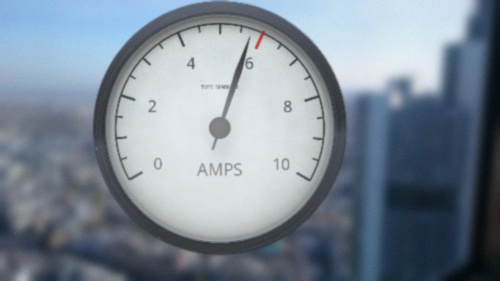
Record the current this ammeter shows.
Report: 5.75 A
